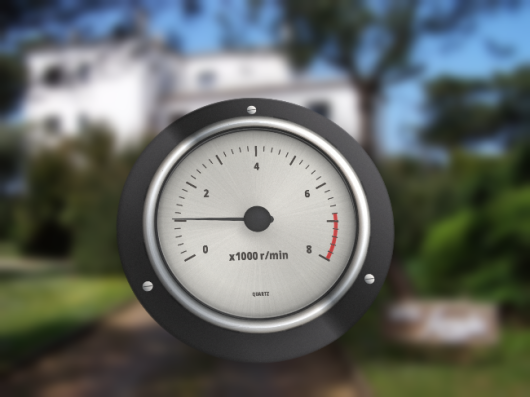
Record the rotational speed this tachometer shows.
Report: 1000 rpm
